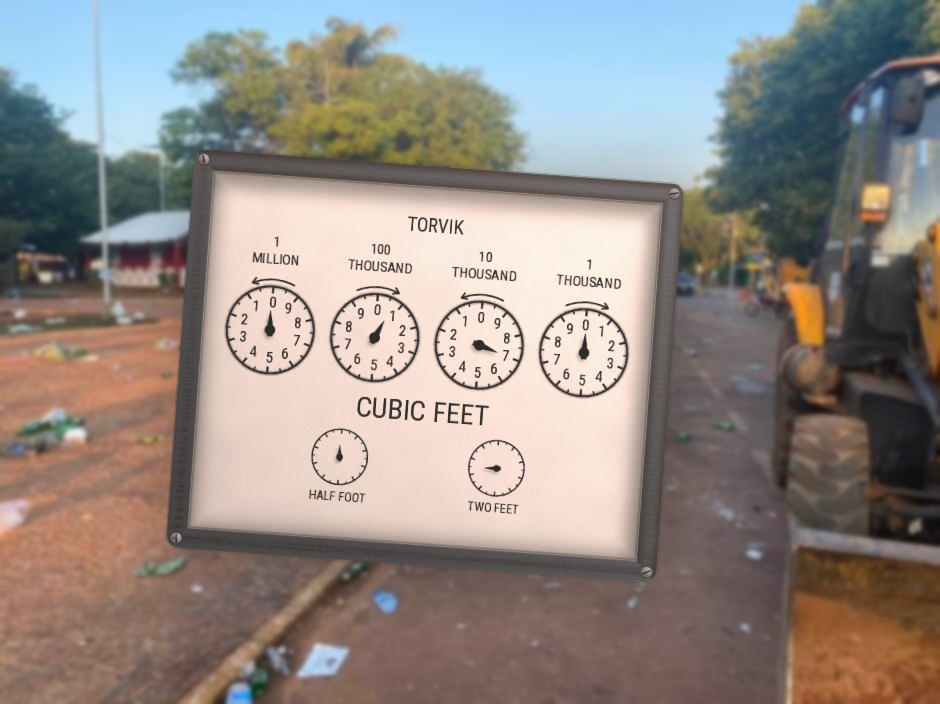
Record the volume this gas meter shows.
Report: 7000 ft³
